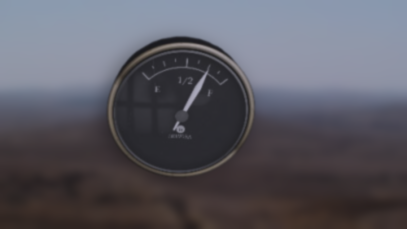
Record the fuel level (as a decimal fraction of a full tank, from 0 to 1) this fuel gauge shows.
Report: 0.75
